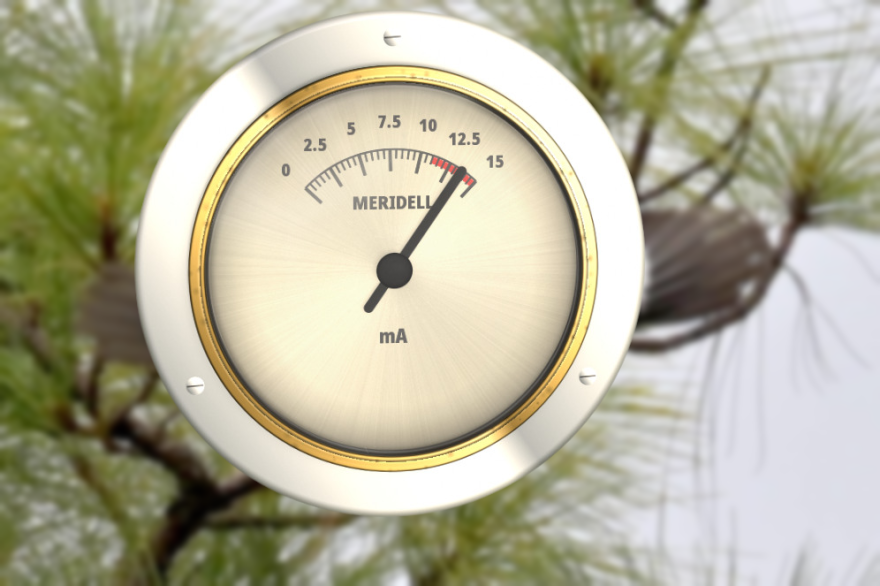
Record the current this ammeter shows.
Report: 13.5 mA
